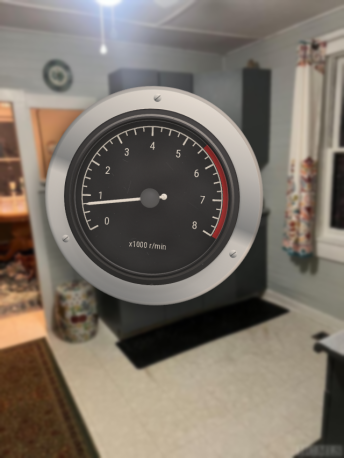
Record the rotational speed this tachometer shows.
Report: 750 rpm
